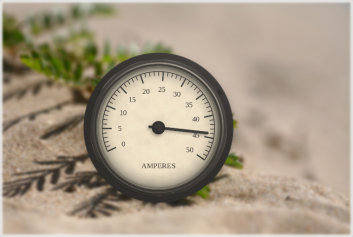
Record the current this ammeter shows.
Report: 44 A
